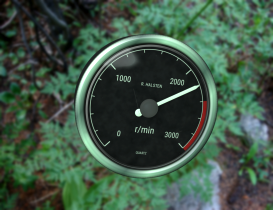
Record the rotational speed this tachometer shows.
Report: 2200 rpm
